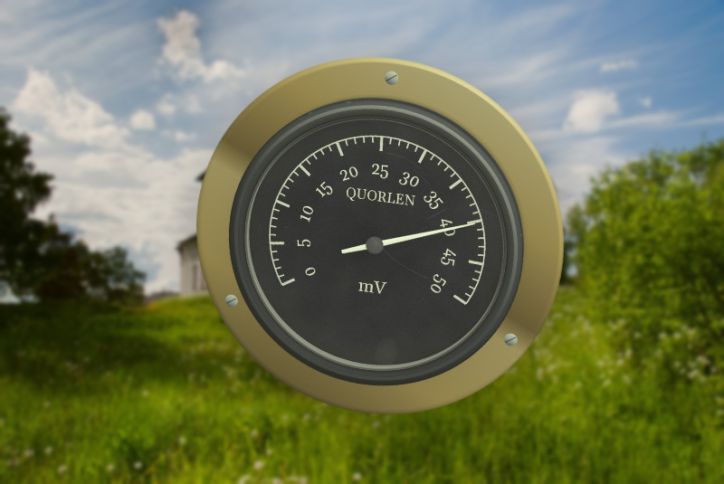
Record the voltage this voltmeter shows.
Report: 40 mV
